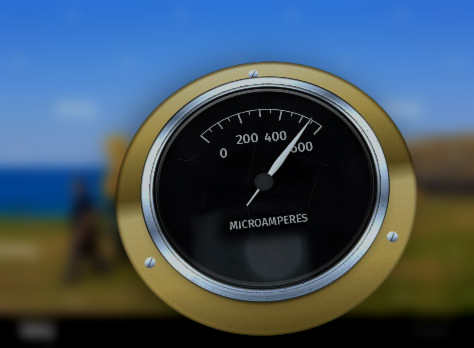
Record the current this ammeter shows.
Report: 550 µA
